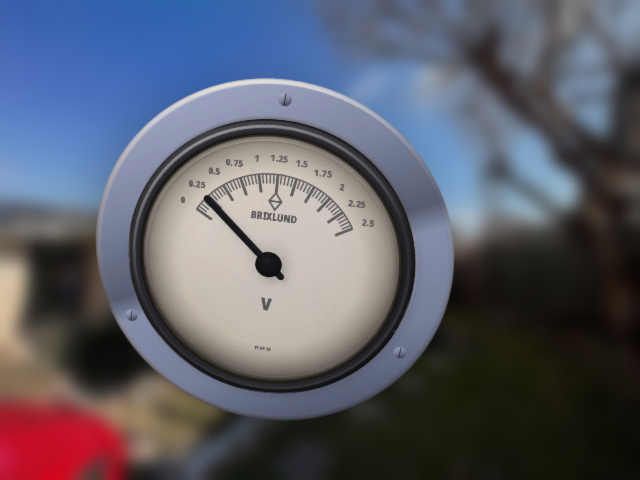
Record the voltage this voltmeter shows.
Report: 0.25 V
